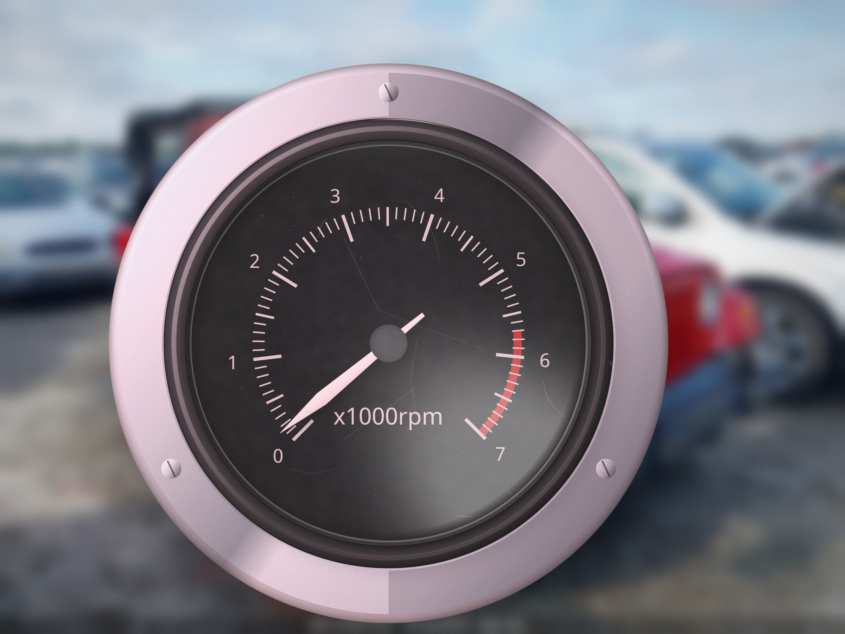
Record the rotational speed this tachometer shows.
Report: 150 rpm
